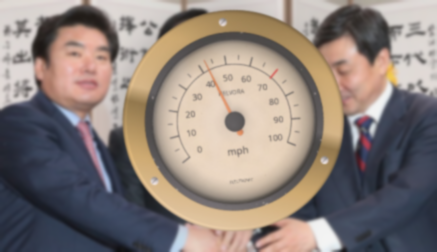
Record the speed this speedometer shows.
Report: 42.5 mph
